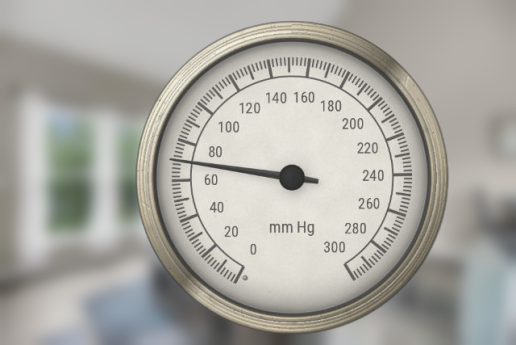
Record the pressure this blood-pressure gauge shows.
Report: 70 mmHg
